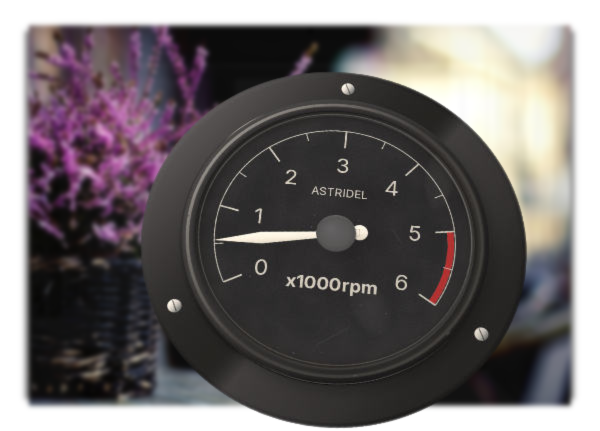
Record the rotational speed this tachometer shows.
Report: 500 rpm
